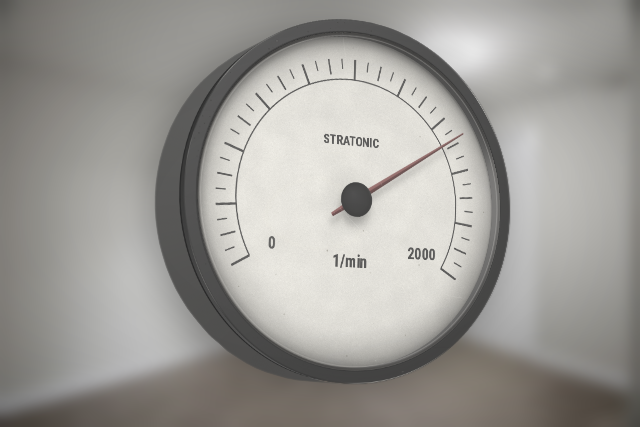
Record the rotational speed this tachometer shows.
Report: 1475 rpm
